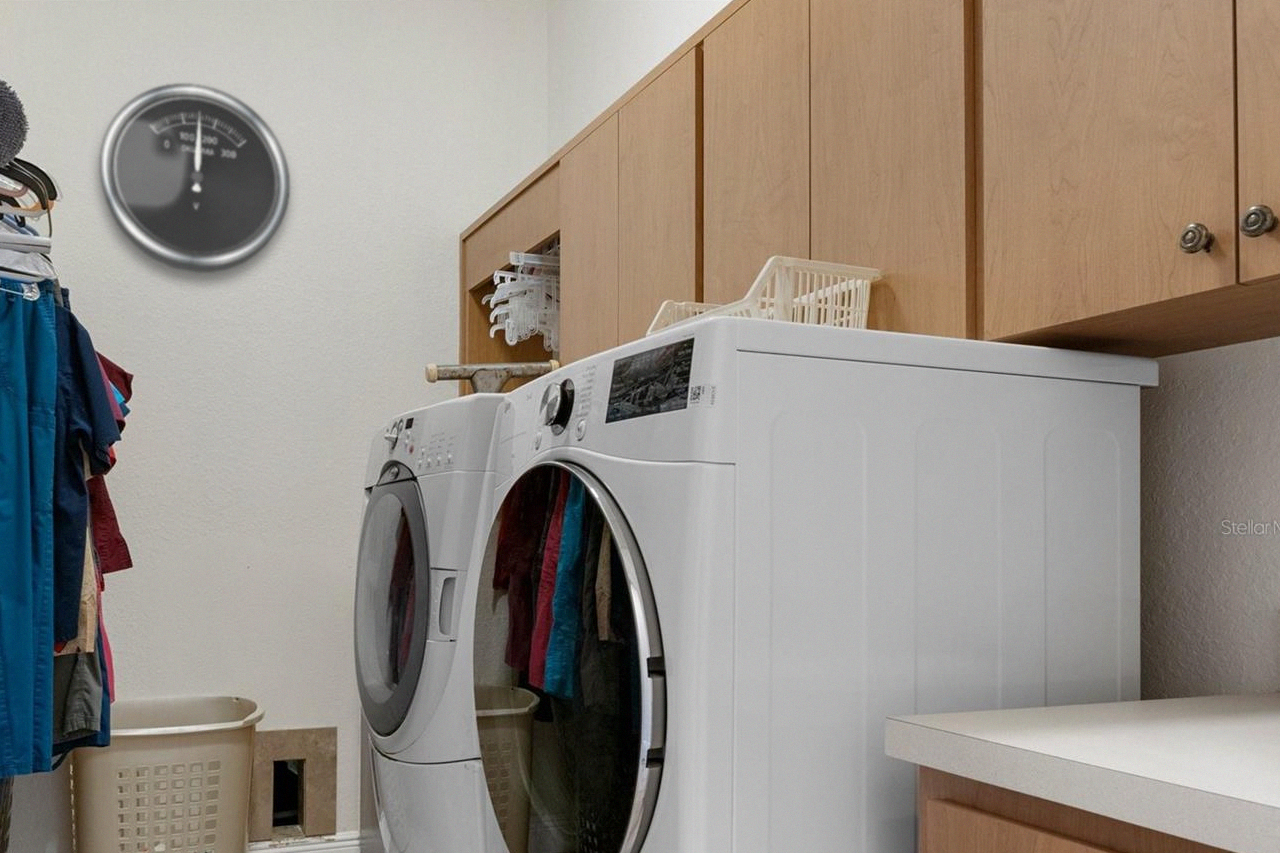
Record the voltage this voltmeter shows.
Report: 150 V
